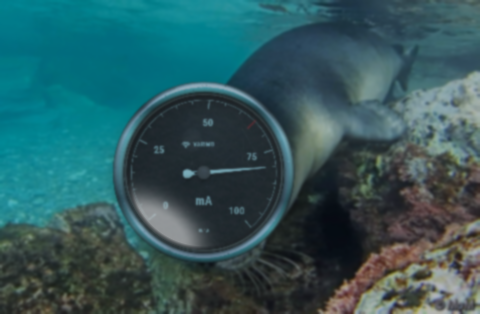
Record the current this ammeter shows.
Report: 80 mA
